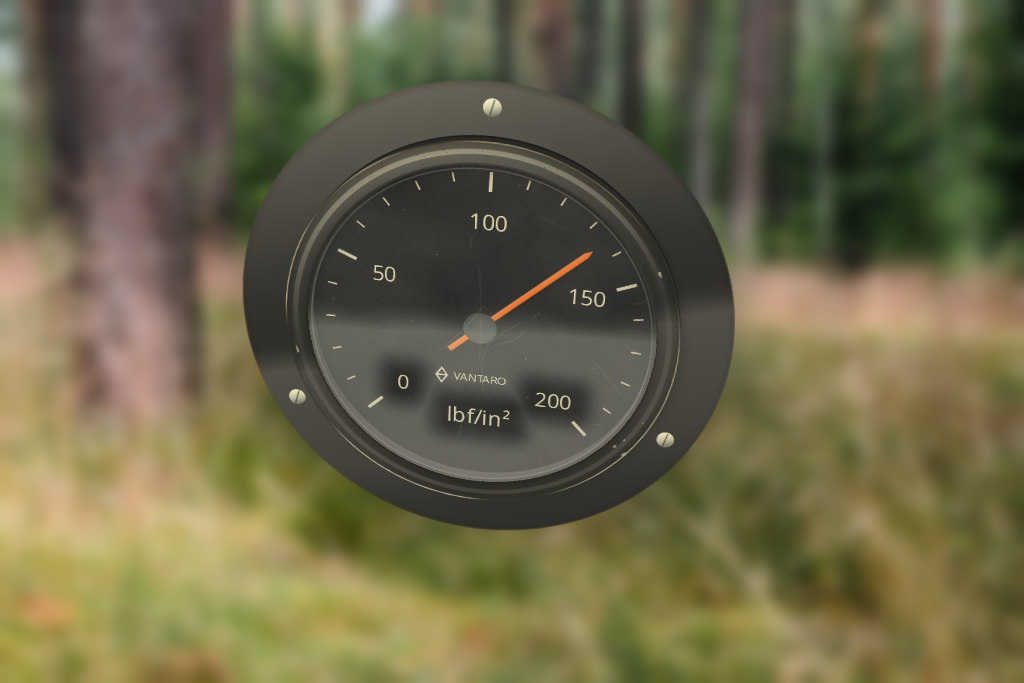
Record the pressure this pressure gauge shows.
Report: 135 psi
